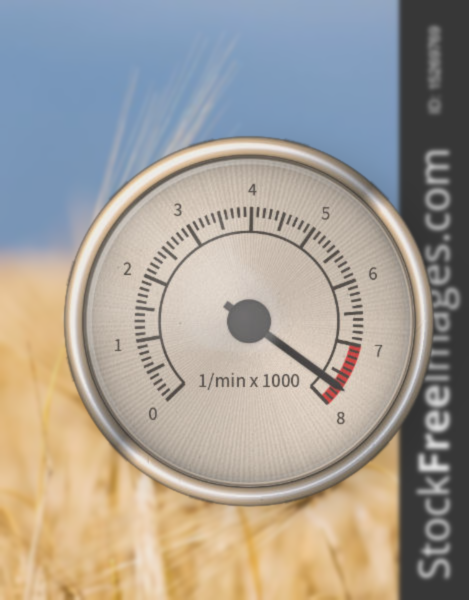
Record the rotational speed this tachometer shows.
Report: 7700 rpm
